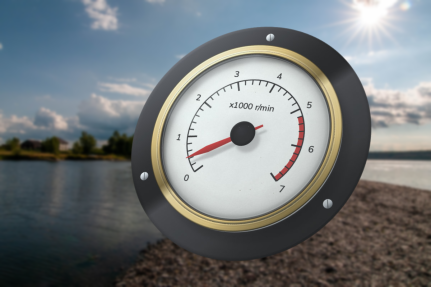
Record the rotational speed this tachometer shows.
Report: 400 rpm
